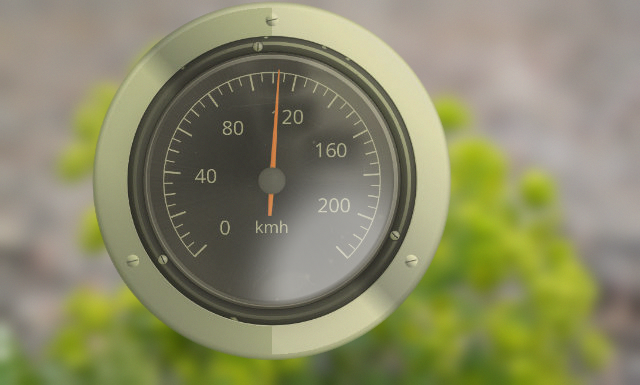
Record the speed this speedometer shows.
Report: 112.5 km/h
